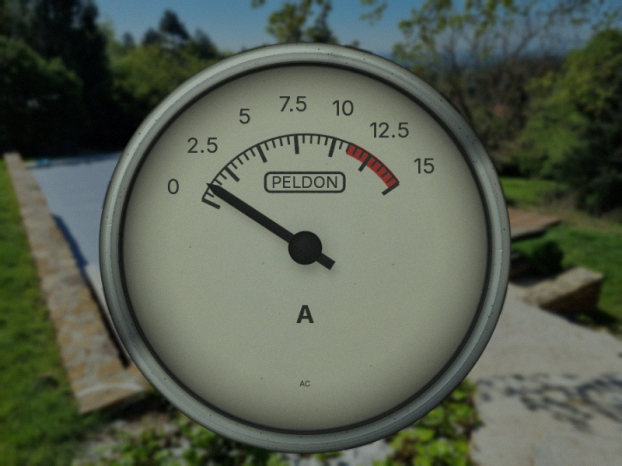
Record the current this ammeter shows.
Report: 1 A
